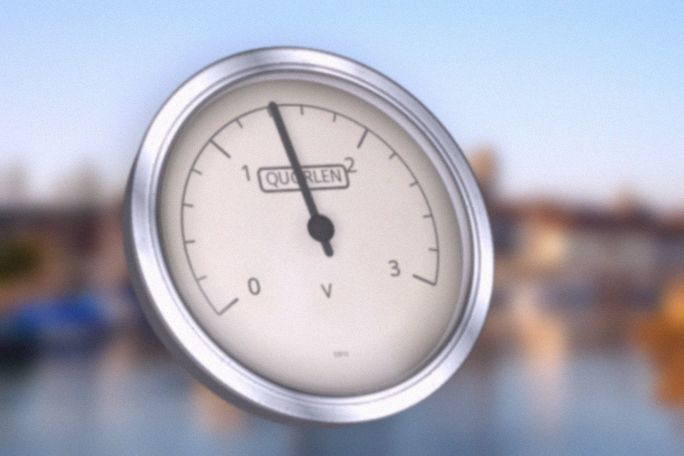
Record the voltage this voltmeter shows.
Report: 1.4 V
